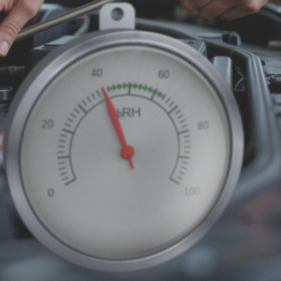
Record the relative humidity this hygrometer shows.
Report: 40 %
